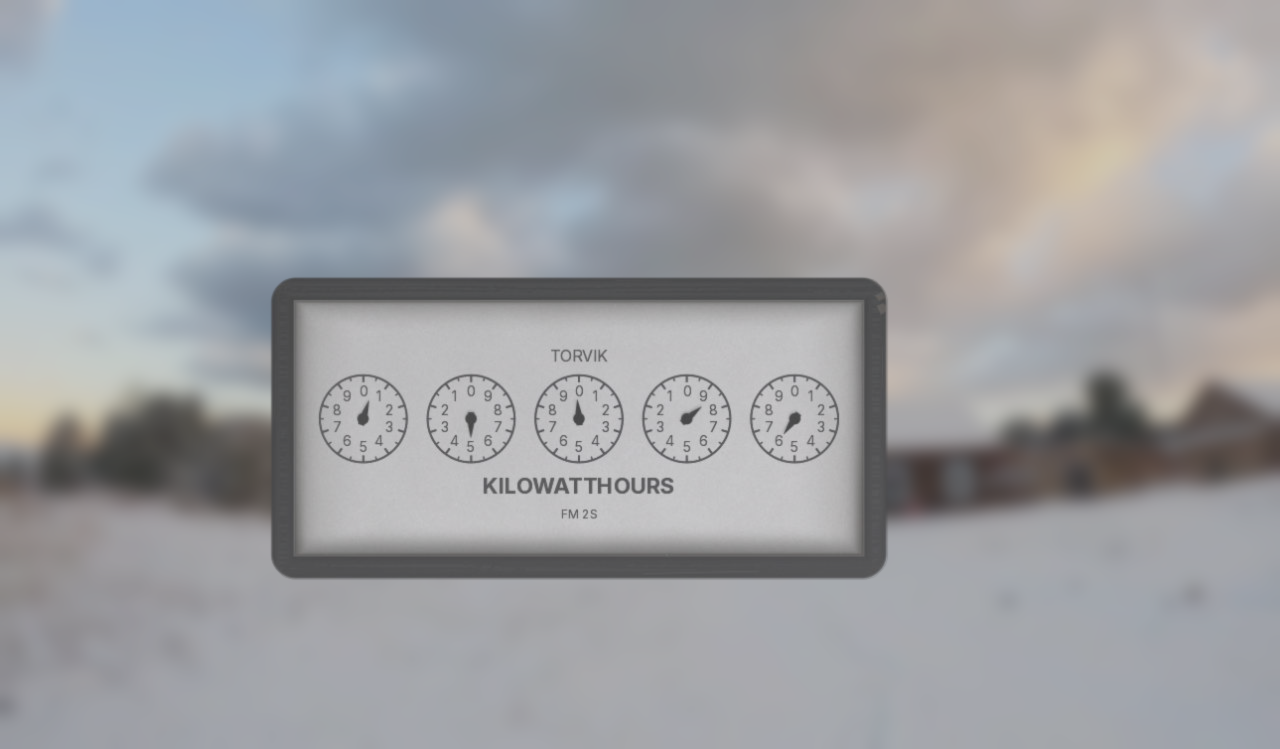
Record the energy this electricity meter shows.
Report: 4986 kWh
